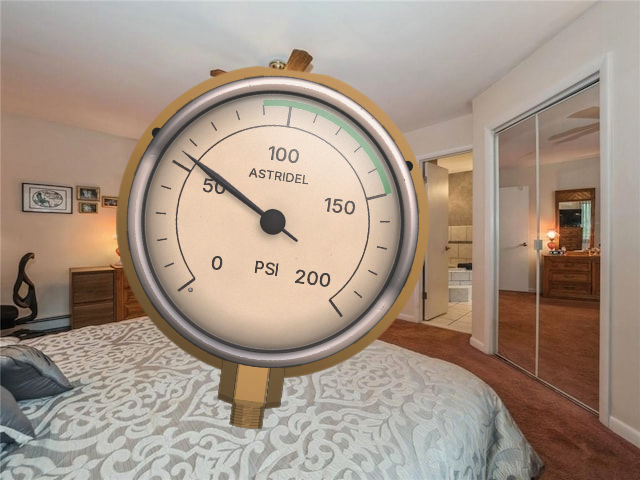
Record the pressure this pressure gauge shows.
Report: 55 psi
